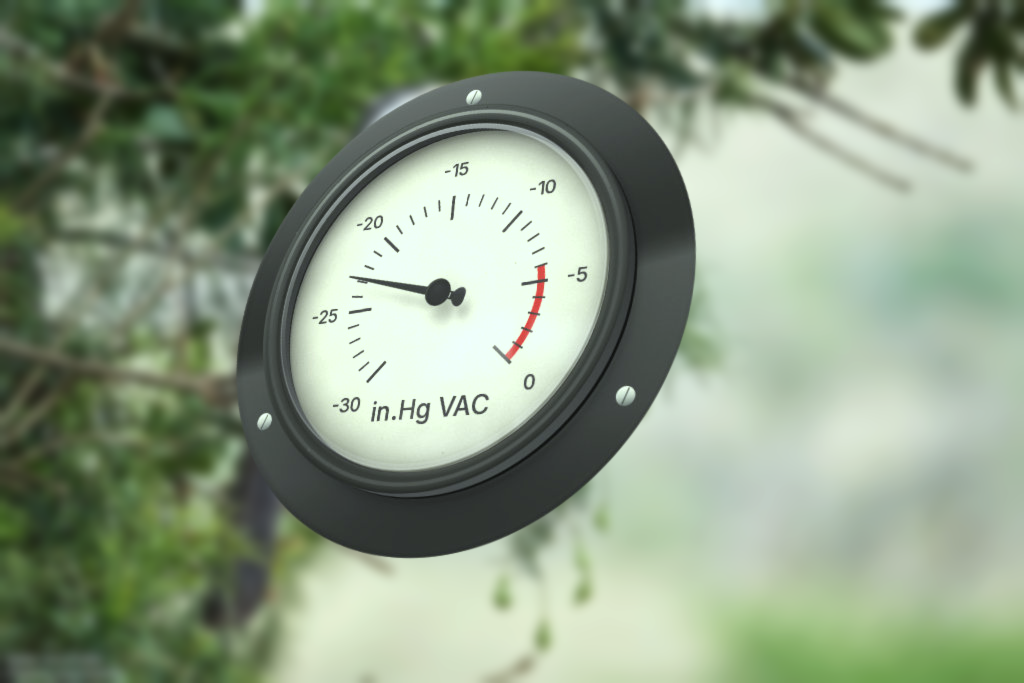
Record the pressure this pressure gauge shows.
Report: -23 inHg
